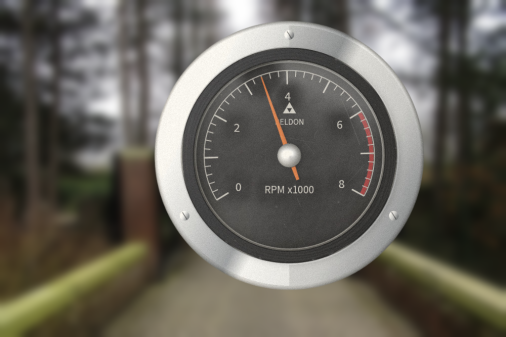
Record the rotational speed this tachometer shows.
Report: 3400 rpm
